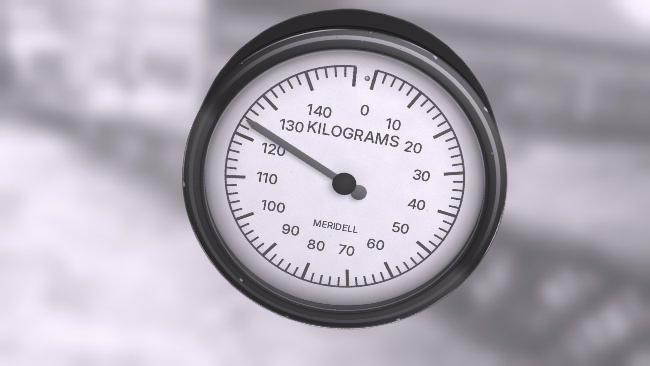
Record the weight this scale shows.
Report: 124 kg
